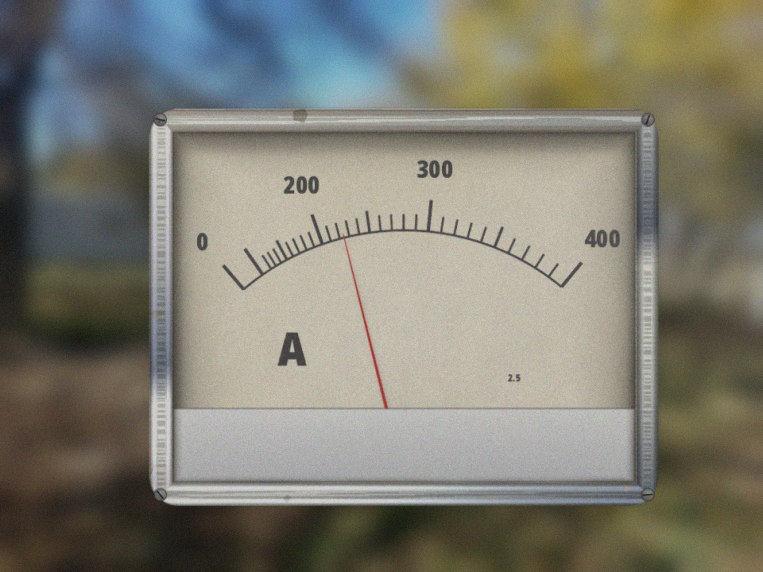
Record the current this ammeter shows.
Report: 225 A
